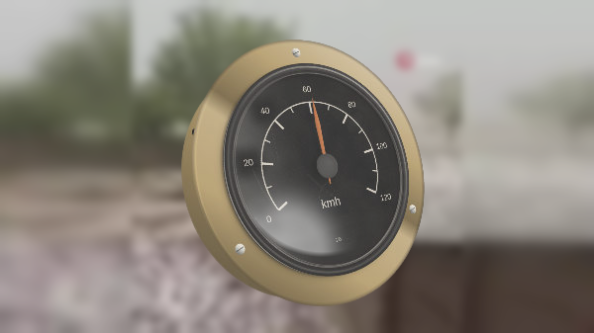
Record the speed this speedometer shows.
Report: 60 km/h
